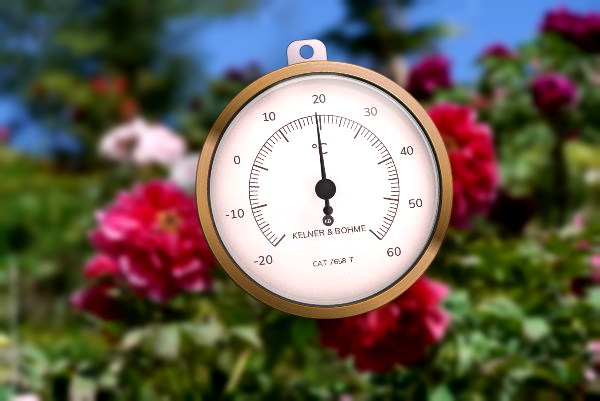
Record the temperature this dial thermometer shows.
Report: 19 °C
